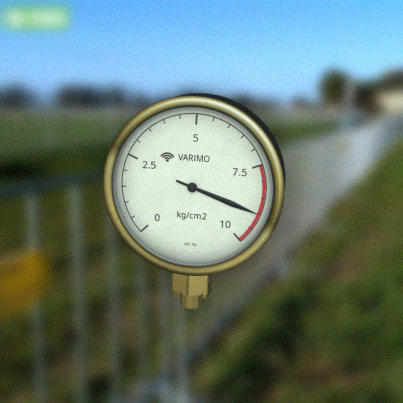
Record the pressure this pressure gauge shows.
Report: 9 kg/cm²
